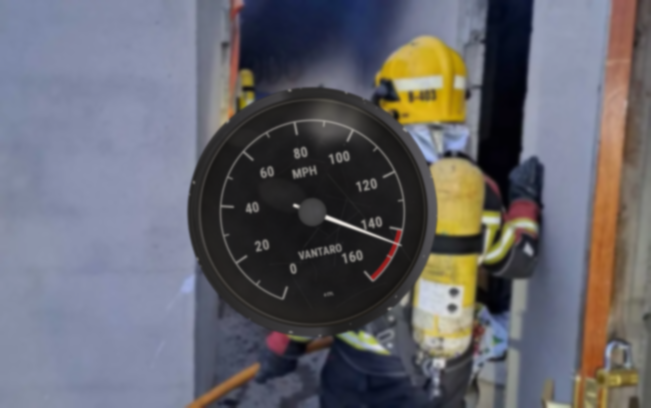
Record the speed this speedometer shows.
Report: 145 mph
